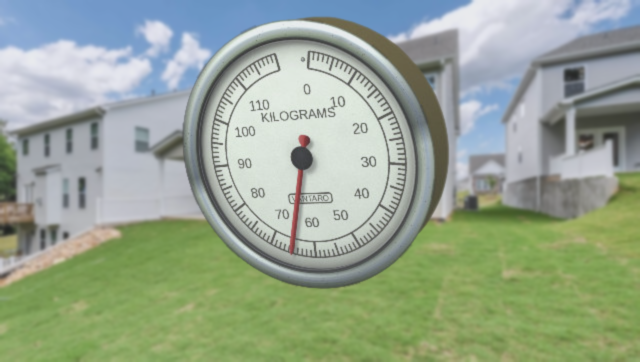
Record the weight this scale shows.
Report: 65 kg
